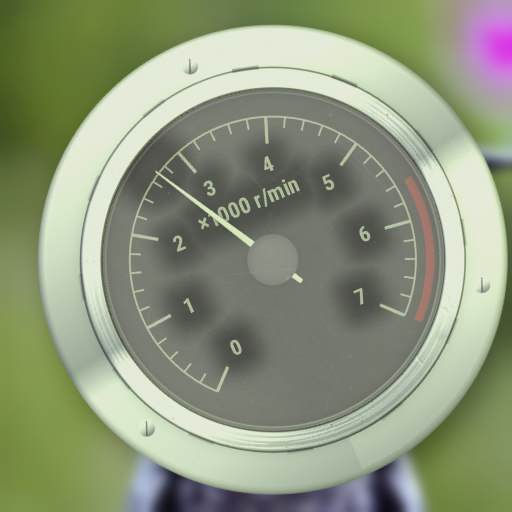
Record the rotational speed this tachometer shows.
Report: 2700 rpm
